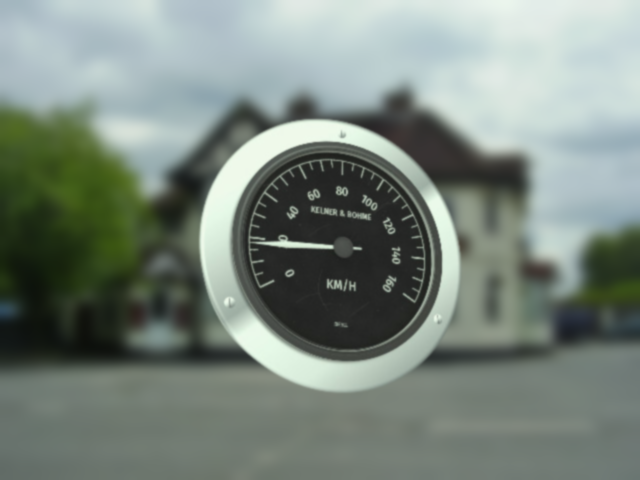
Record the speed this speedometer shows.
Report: 17.5 km/h
